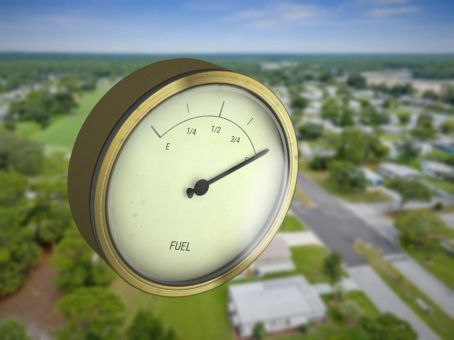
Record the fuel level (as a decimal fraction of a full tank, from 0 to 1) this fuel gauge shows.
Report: 1
